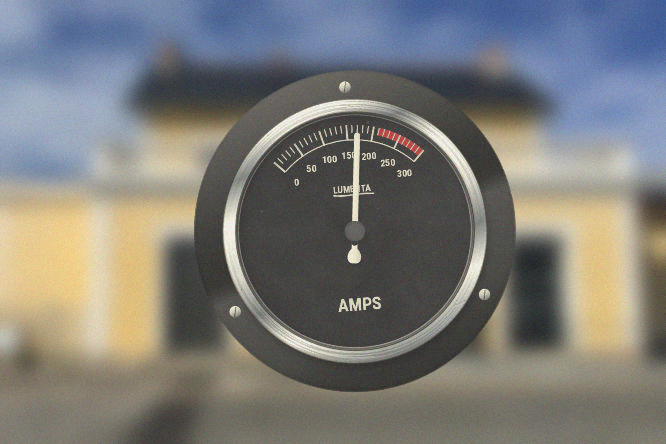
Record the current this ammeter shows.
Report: 170 A
